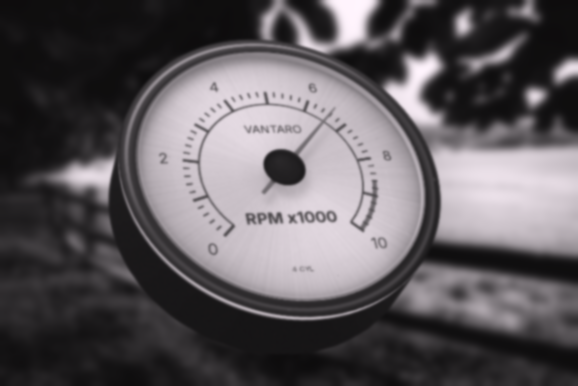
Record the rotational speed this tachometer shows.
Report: 6600 rpm
